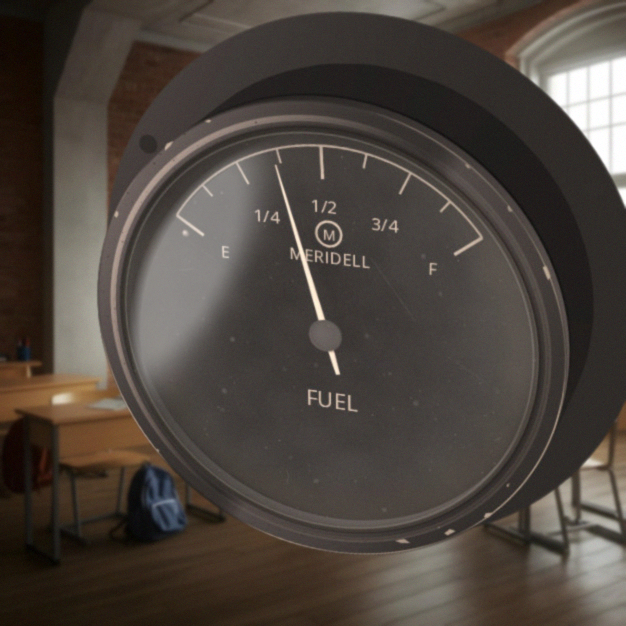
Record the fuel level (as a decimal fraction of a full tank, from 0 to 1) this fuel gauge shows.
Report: 0.375
